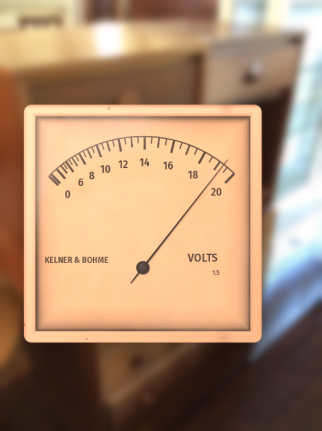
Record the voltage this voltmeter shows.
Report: 19.25 V
